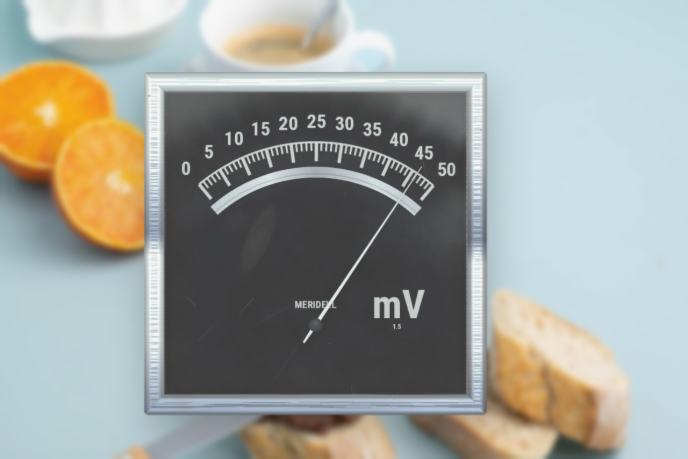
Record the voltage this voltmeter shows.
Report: 46 mV
